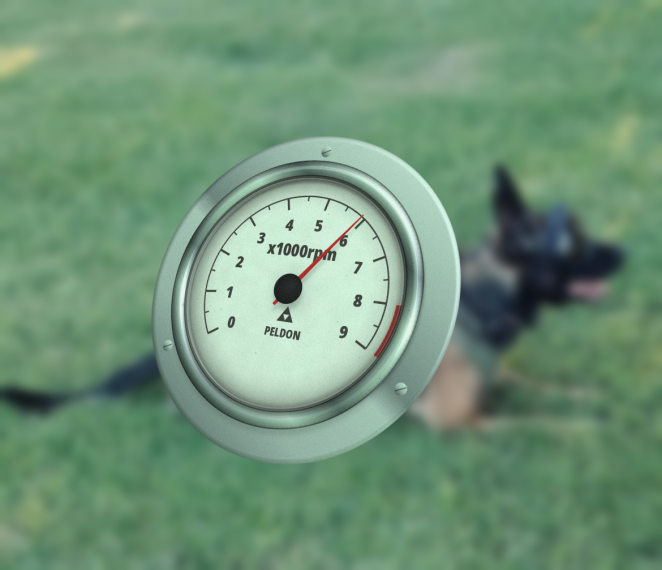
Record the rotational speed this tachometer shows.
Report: 6000 rpm
